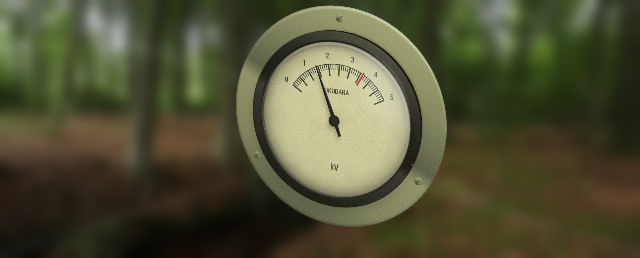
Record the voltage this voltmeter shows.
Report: 1.5 kV
